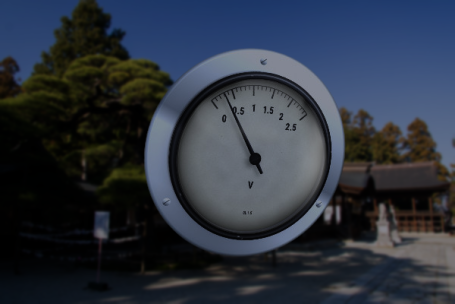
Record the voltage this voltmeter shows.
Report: 0.3 V
